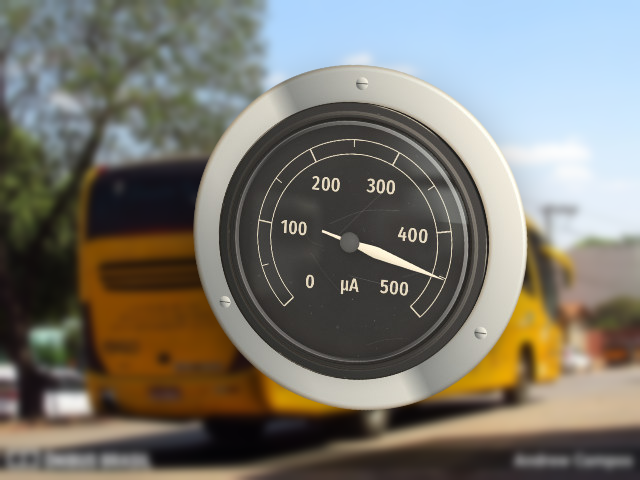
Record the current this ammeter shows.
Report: 450 µA
